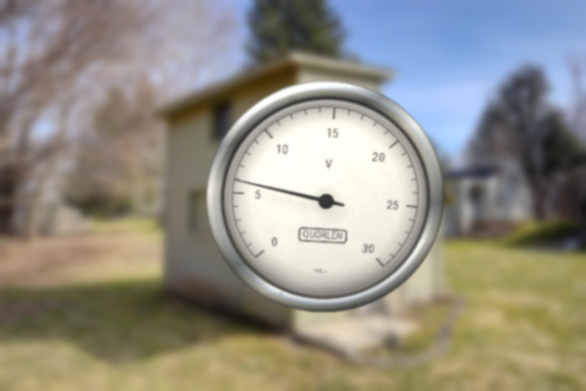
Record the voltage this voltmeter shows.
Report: 6 V
